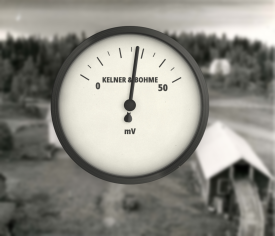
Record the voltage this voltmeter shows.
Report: 27.5 mV
